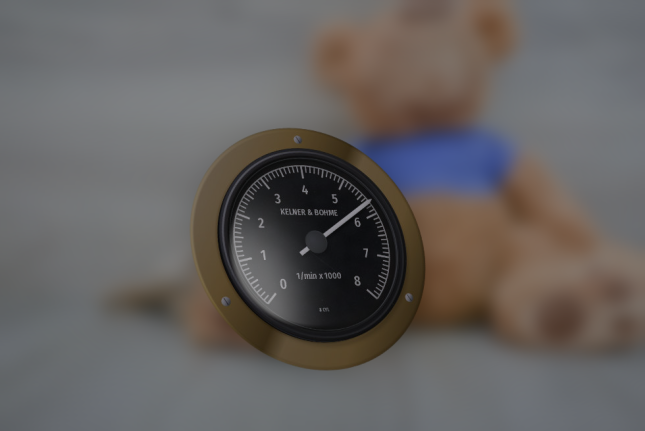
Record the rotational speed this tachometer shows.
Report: 5700 rpm
